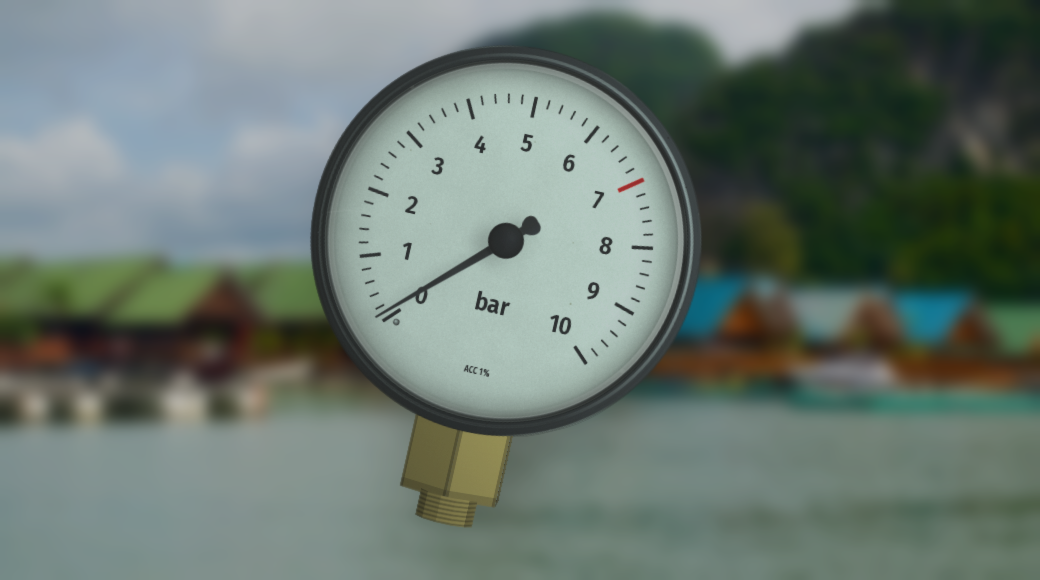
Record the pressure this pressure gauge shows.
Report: 0.1 bar
